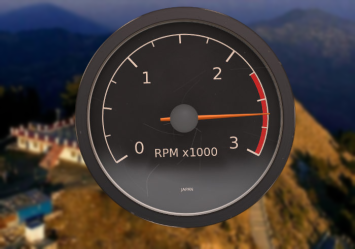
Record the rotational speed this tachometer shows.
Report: 2625 rpm
